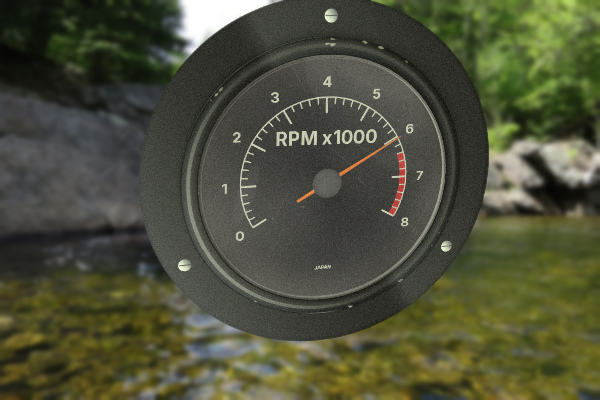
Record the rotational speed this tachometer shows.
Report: 6000 rpm
